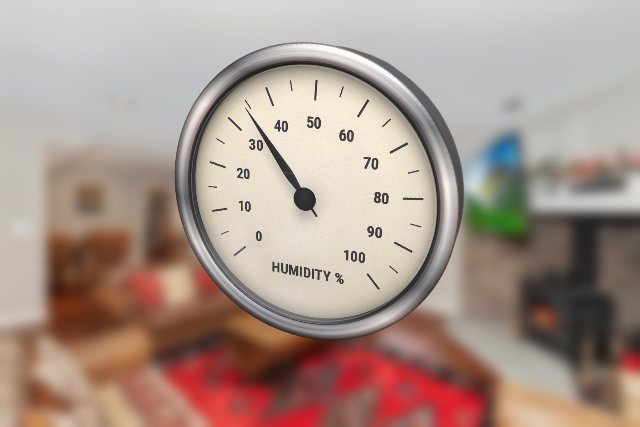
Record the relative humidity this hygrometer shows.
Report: 35 %
